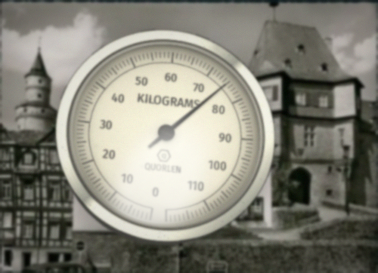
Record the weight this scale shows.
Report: 75 kg
